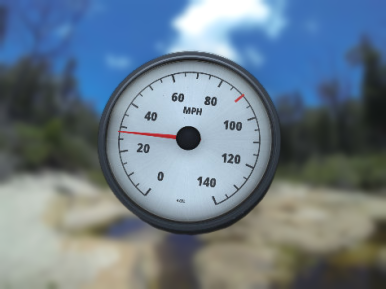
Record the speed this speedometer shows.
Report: 27.5 mph
